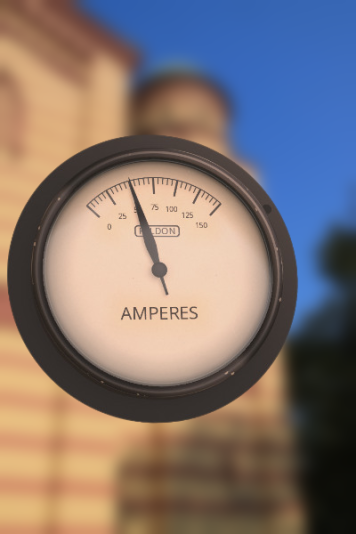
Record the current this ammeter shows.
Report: 50 A
